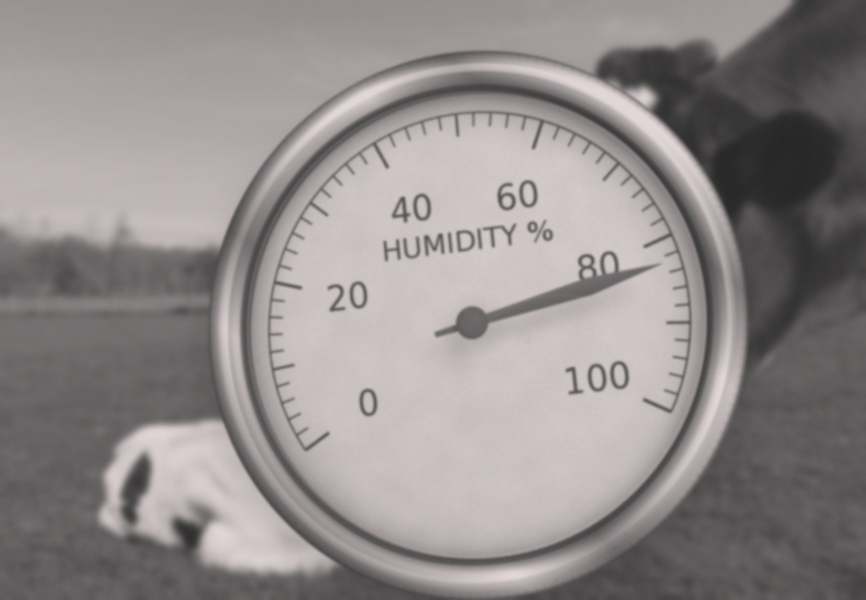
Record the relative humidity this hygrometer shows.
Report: 83 %
